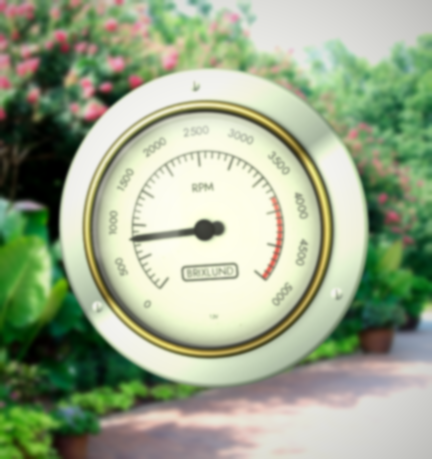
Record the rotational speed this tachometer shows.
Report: 800 rpm
